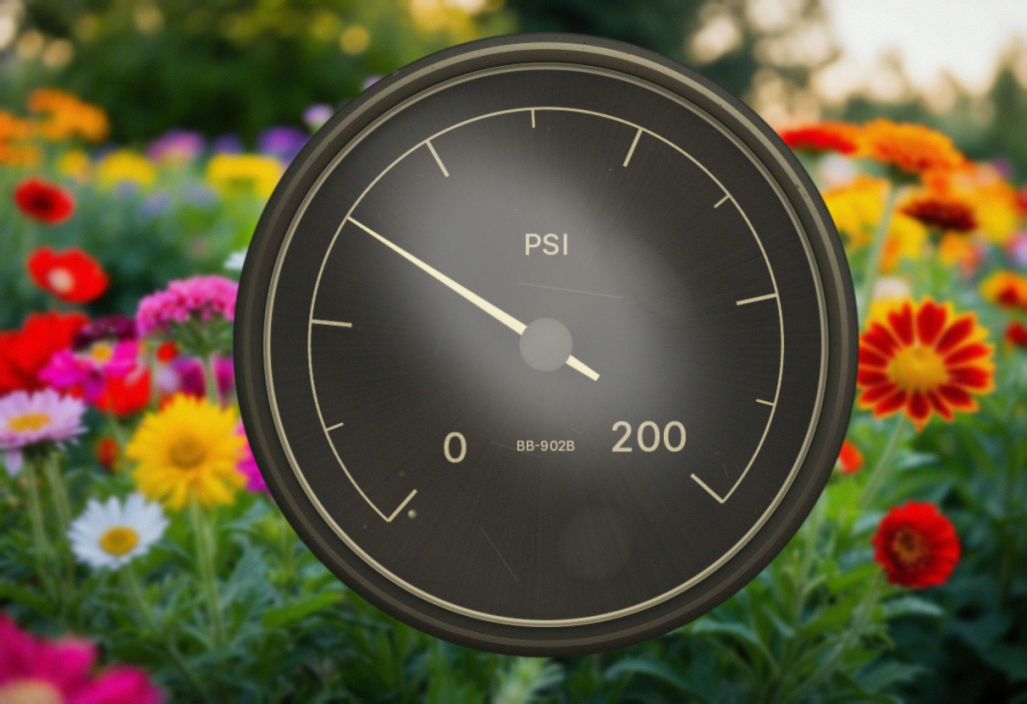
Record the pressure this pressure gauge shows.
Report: 60 psi
